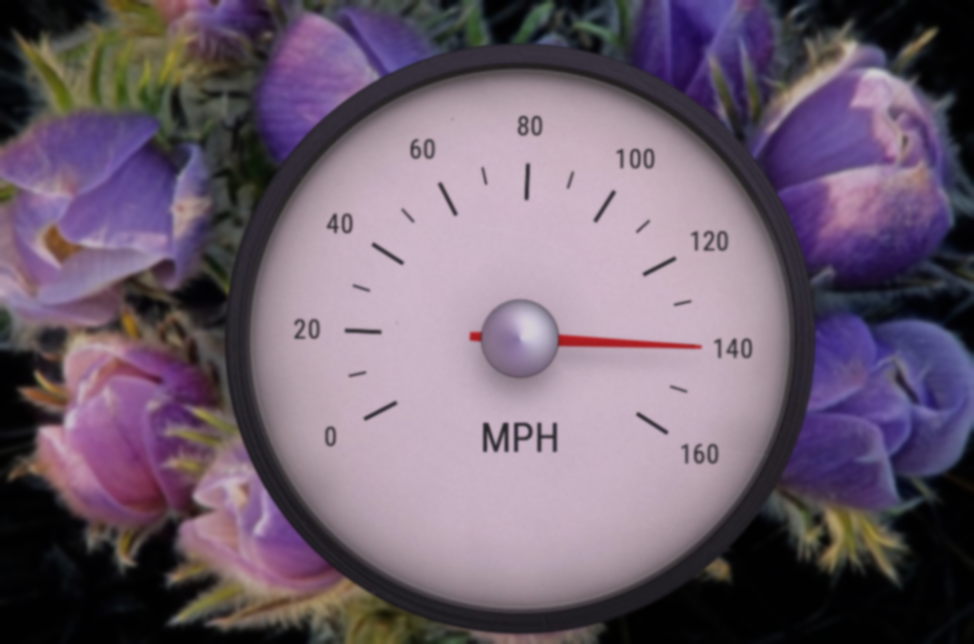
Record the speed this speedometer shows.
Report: 140 mph
